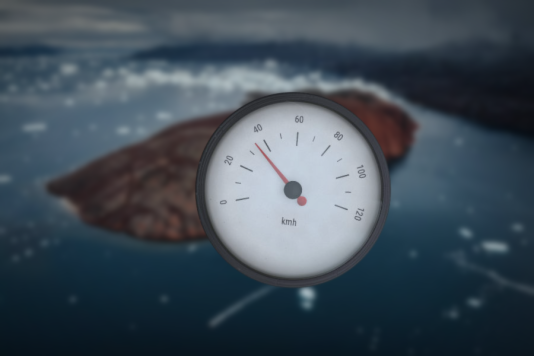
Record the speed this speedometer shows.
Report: 35 km/h
